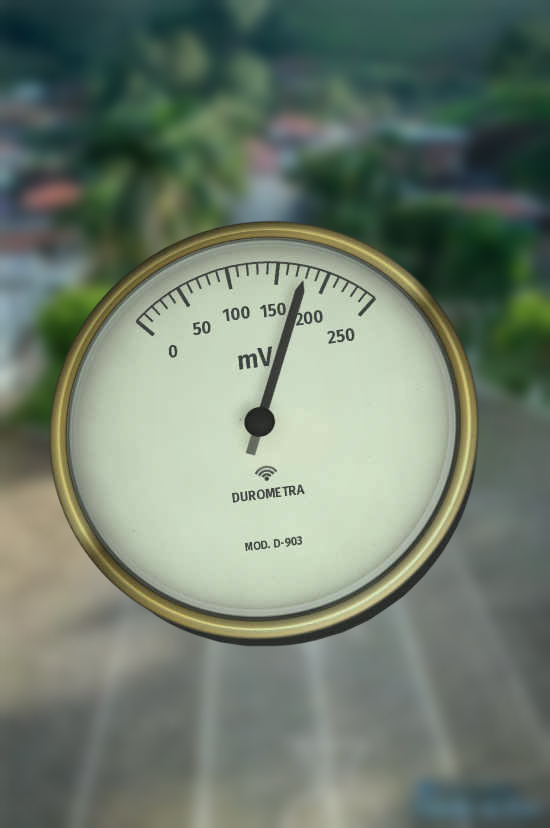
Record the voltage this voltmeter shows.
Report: 180 mV
